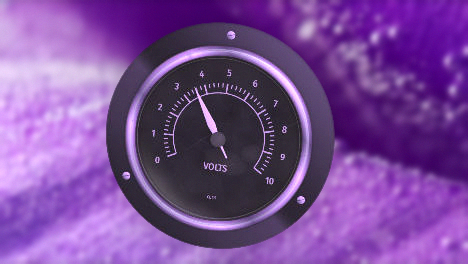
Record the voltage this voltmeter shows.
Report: 3.6 V
